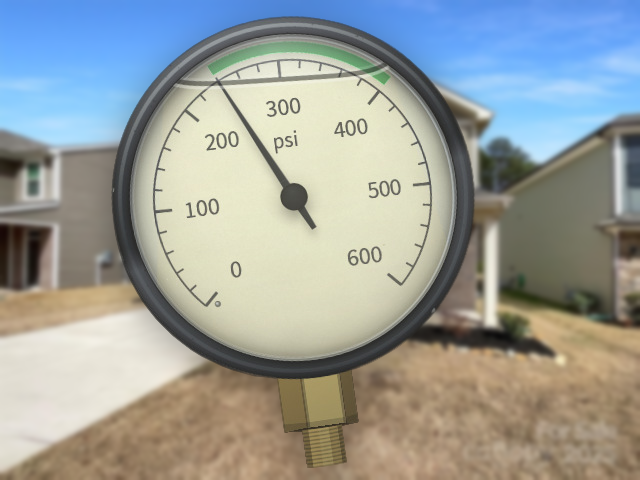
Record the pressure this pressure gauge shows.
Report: 240 psi
